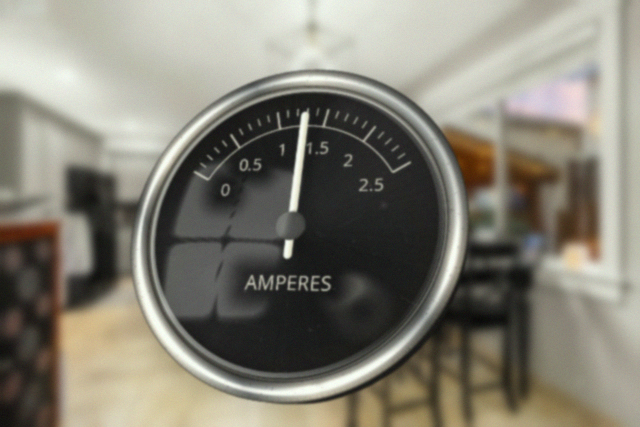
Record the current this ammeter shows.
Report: 1.3 A
